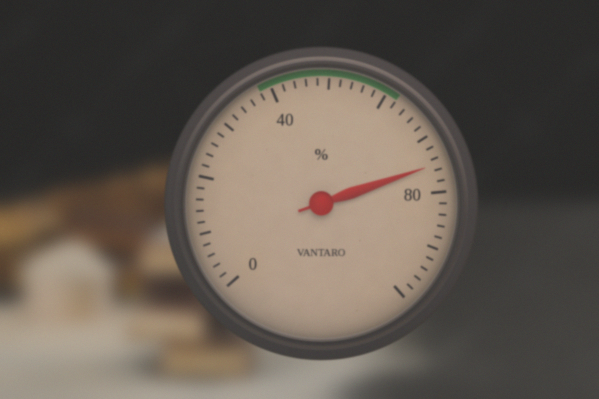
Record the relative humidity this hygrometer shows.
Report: 75 %
